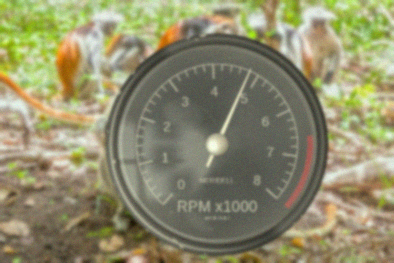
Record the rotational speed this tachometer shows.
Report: 4800 rpm
